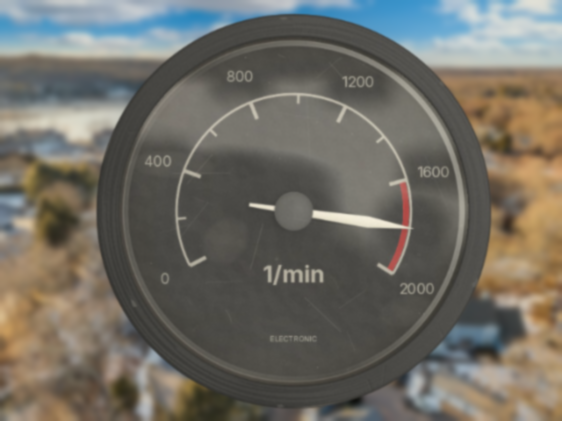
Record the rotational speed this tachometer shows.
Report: 1800 rpm
